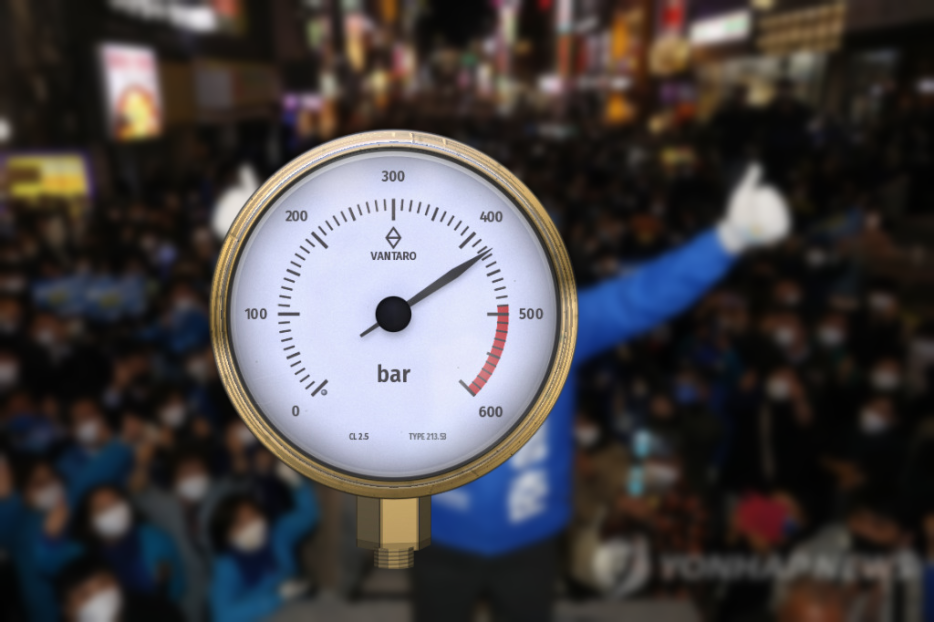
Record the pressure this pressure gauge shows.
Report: 425 bar
